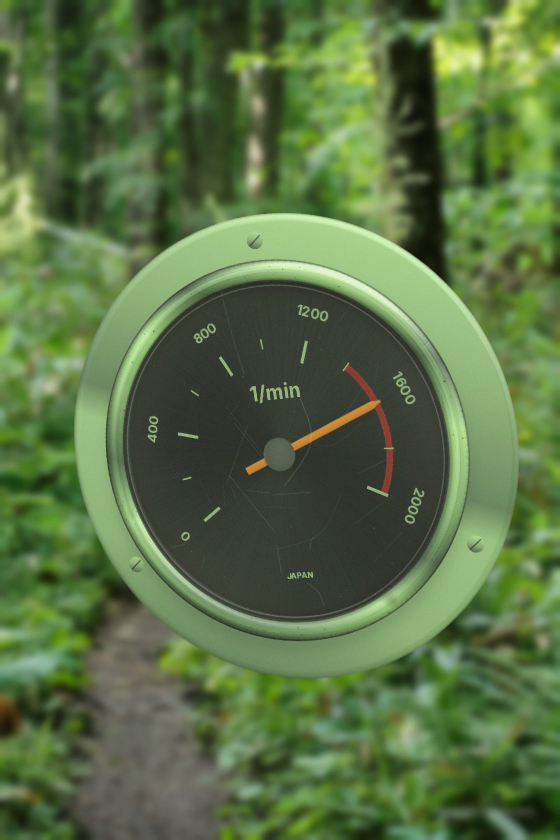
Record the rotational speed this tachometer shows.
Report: 1600 rpm
